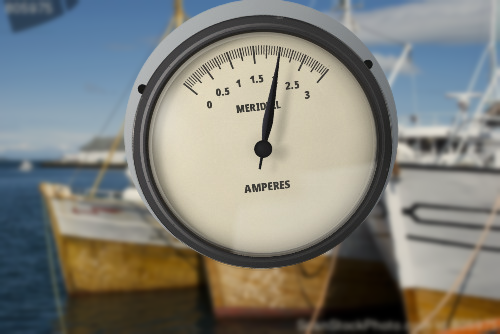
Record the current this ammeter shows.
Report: 2 A
